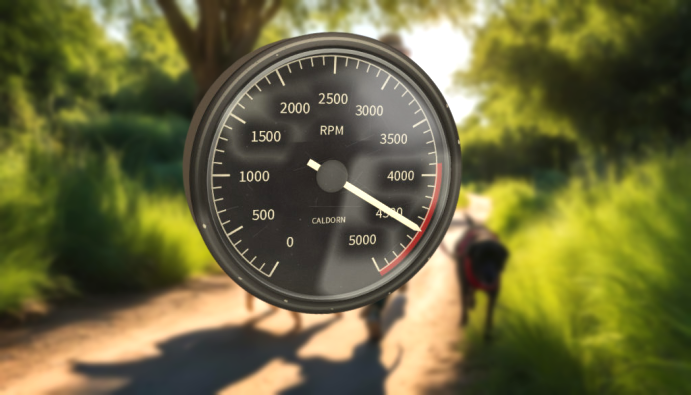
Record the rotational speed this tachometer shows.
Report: 4500 rpm
